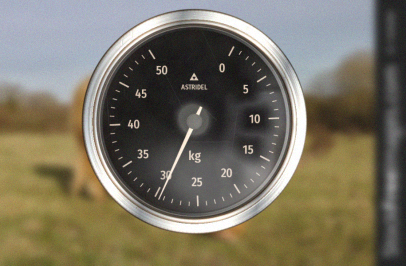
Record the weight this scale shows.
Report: 29.5 kg
